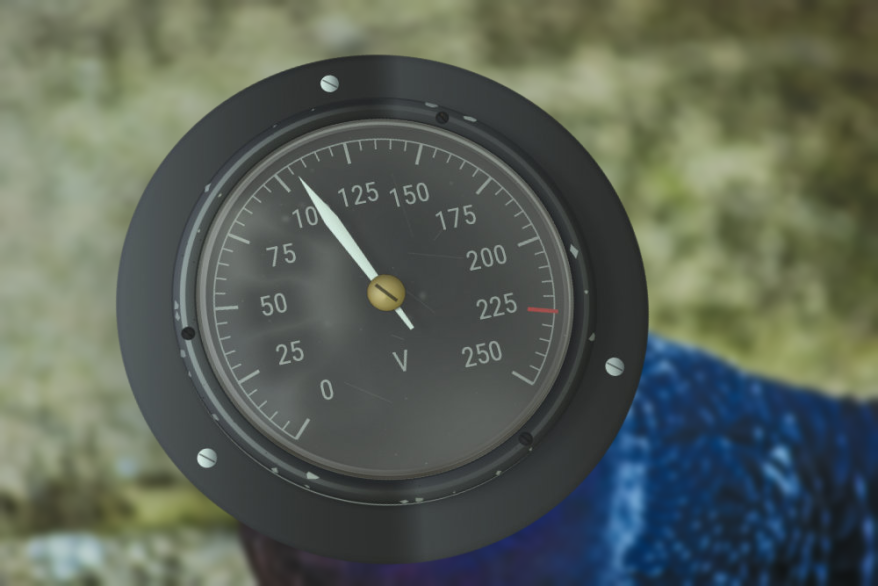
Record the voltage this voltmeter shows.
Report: 105 V
